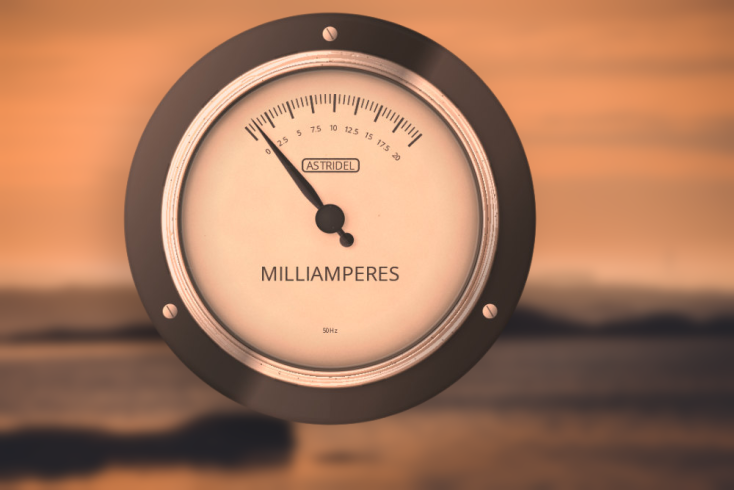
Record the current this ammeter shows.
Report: 1 mA
